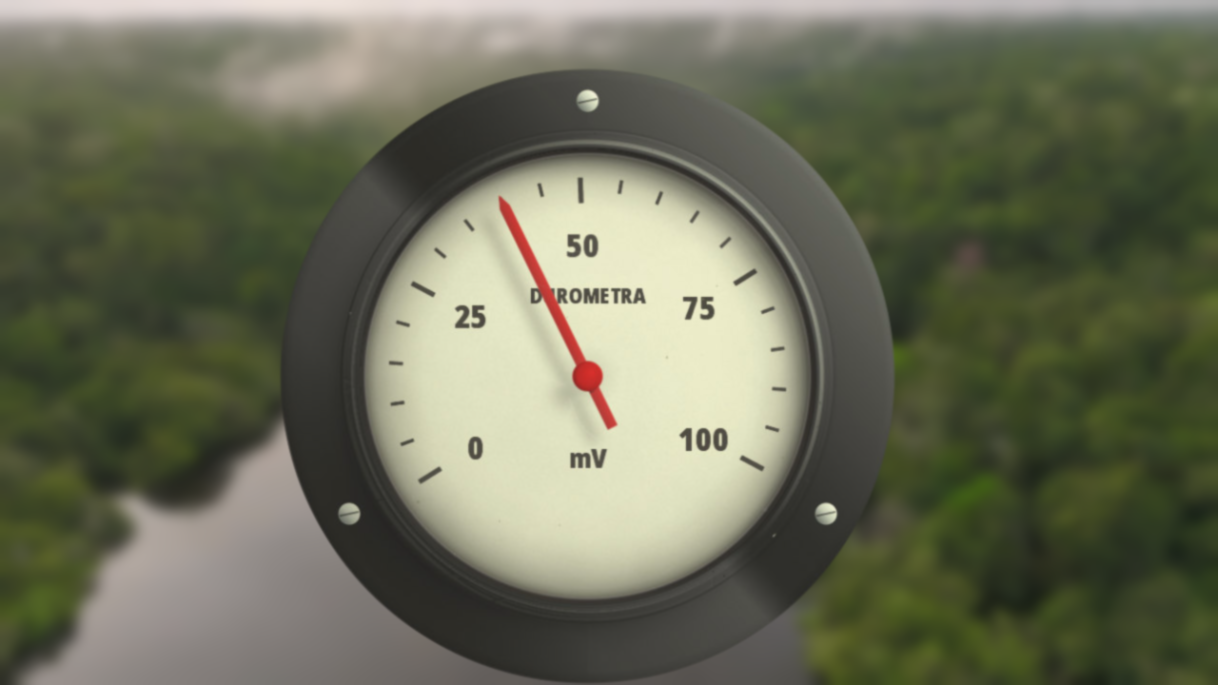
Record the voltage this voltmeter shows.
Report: 40 mV
